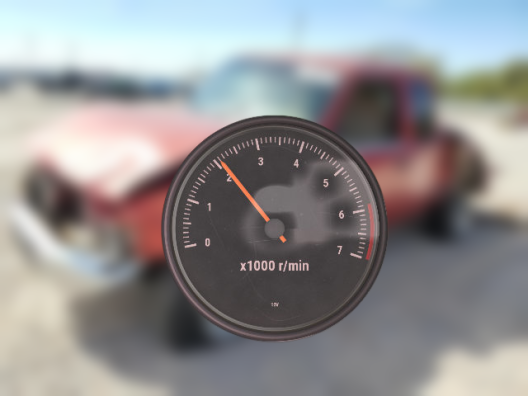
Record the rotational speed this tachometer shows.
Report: 2100 rpm
